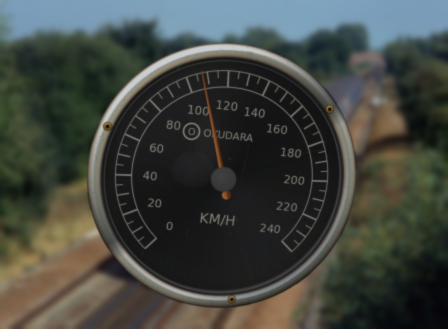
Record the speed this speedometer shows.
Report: 107.5 km/h
